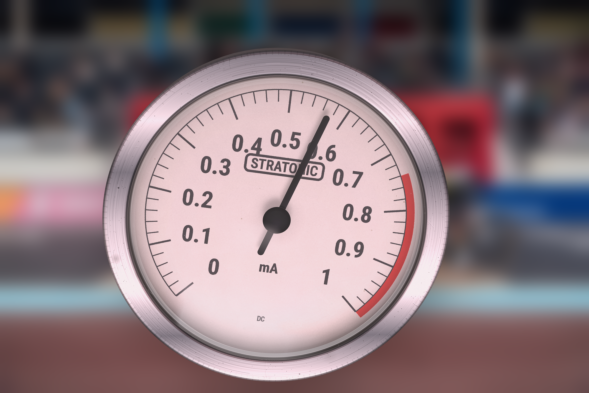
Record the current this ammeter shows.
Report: 0.57 mA
